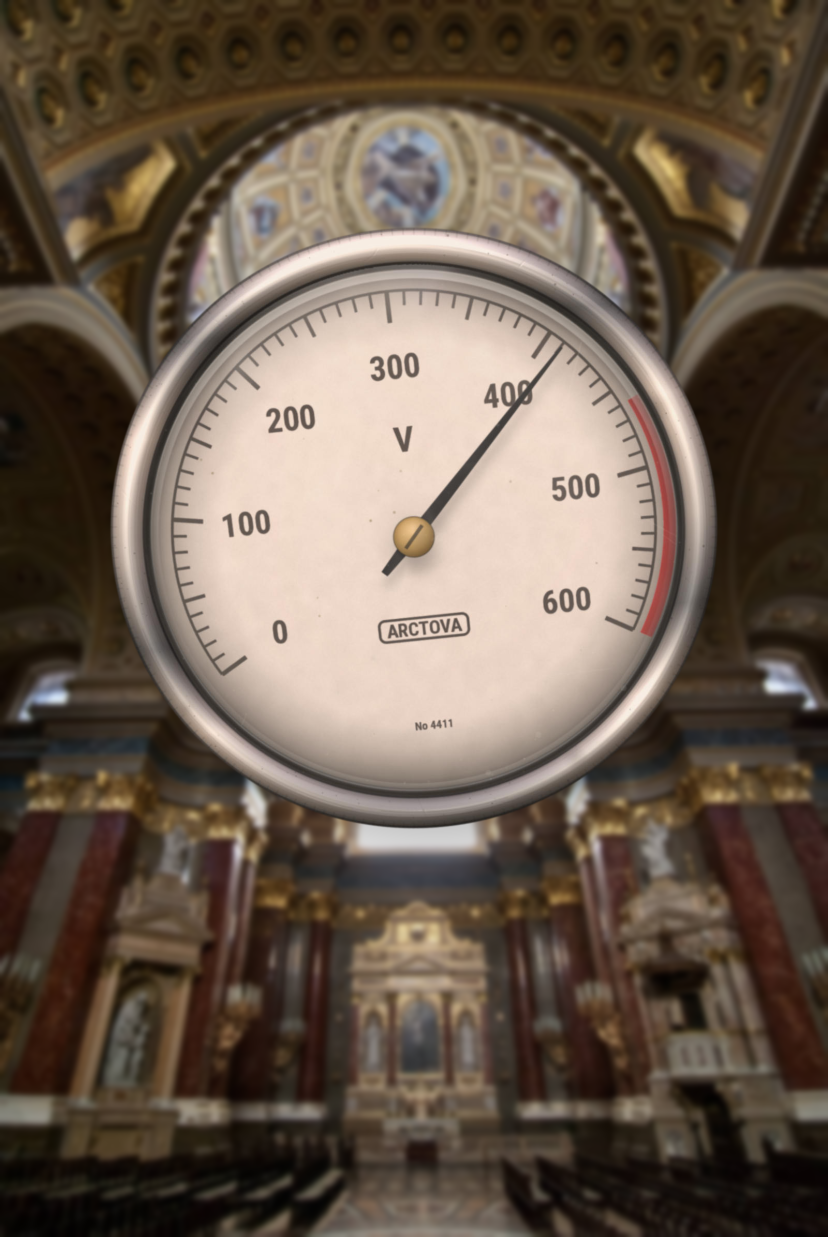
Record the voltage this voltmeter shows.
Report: 410 V
